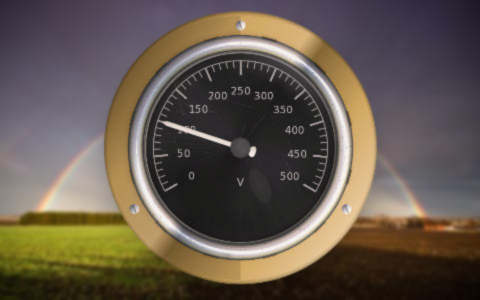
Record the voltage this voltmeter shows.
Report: 100 V
